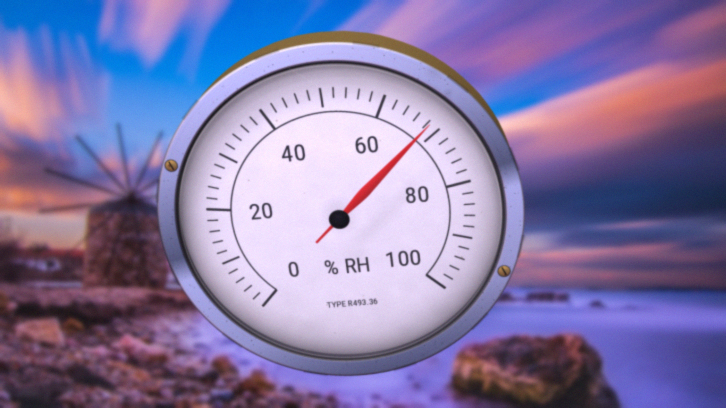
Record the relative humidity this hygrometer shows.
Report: 68 %
